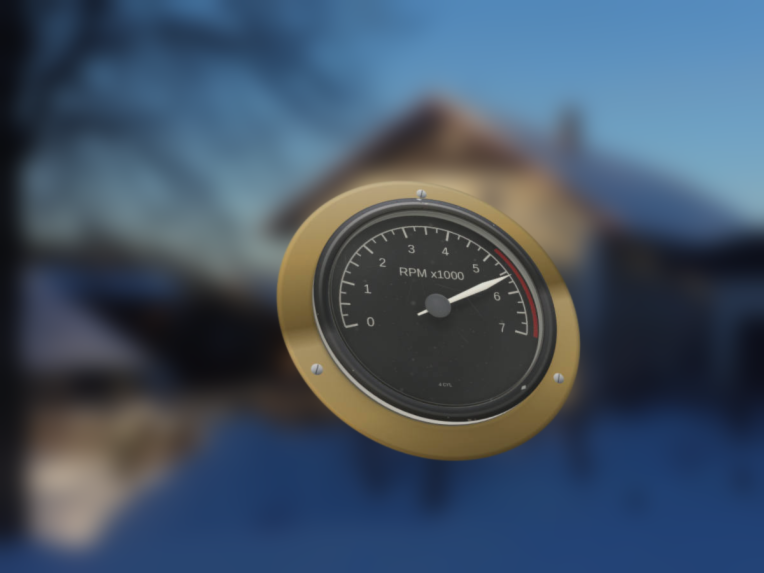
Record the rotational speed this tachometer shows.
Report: 5625 rpm
